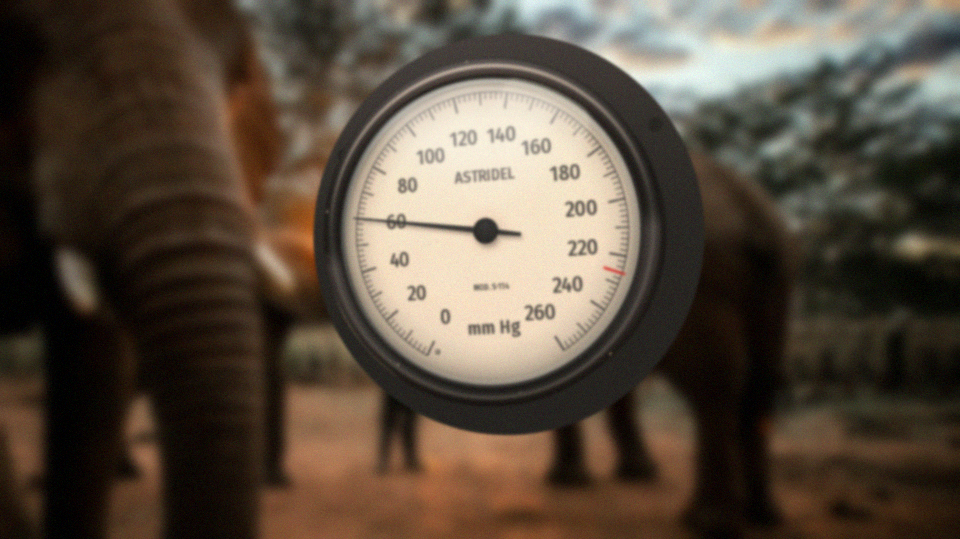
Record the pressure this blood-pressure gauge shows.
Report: 60 mmHg
